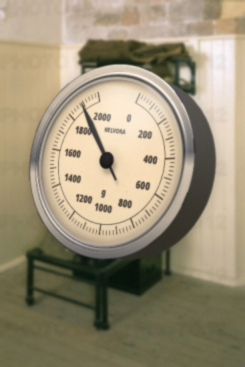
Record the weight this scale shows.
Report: 1900 g
